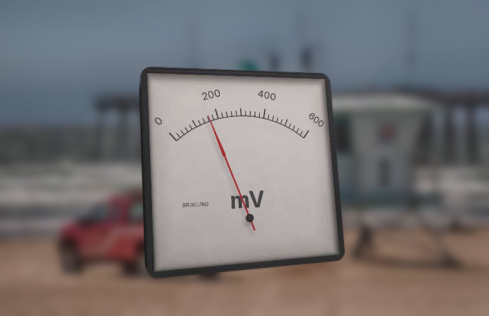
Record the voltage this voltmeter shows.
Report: 160 mV
